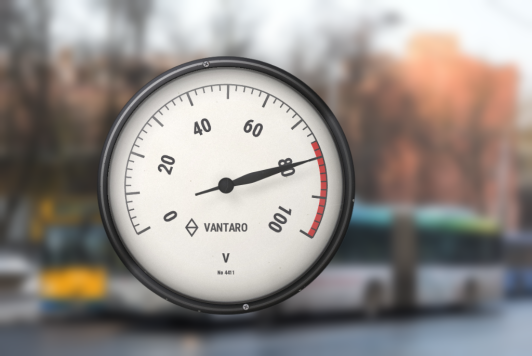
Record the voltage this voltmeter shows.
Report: 80 V
